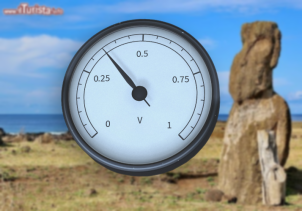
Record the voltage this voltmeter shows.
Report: 0.35 V
